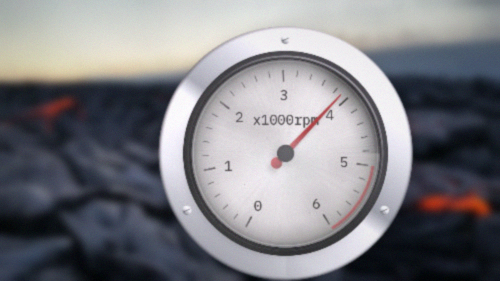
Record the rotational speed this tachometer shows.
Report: 3900 rpm
